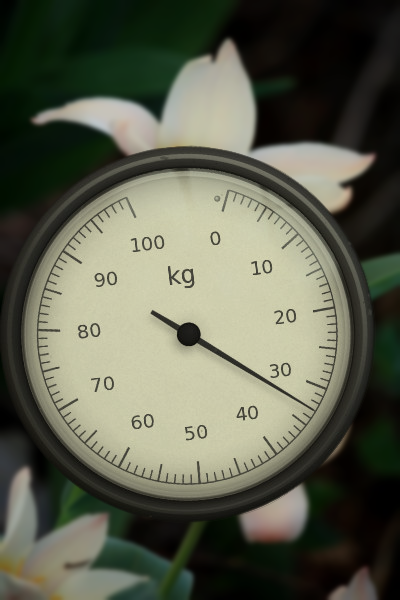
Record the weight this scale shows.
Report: 33 kg
